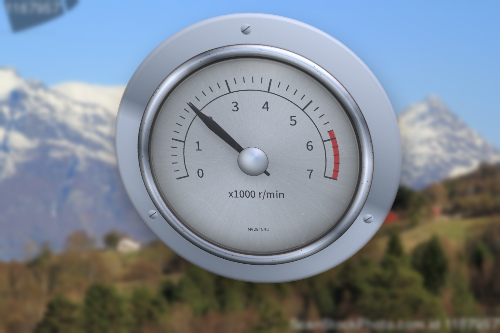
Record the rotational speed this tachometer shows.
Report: 2000 rpm
